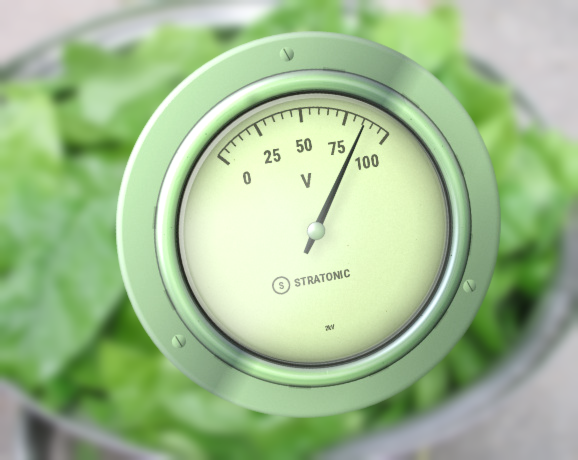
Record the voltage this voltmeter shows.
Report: 85 V
